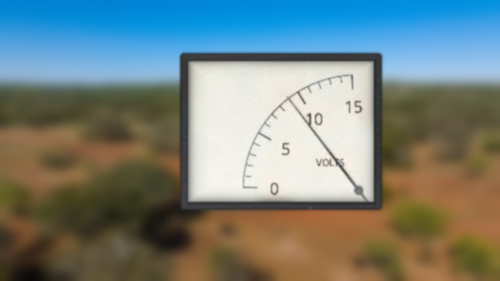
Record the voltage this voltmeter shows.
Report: 9 V
